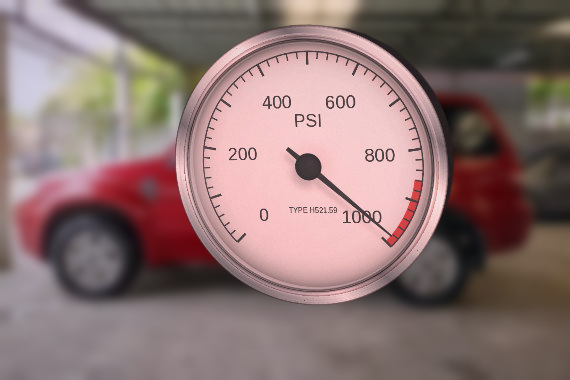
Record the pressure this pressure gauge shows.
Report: 980 psi
